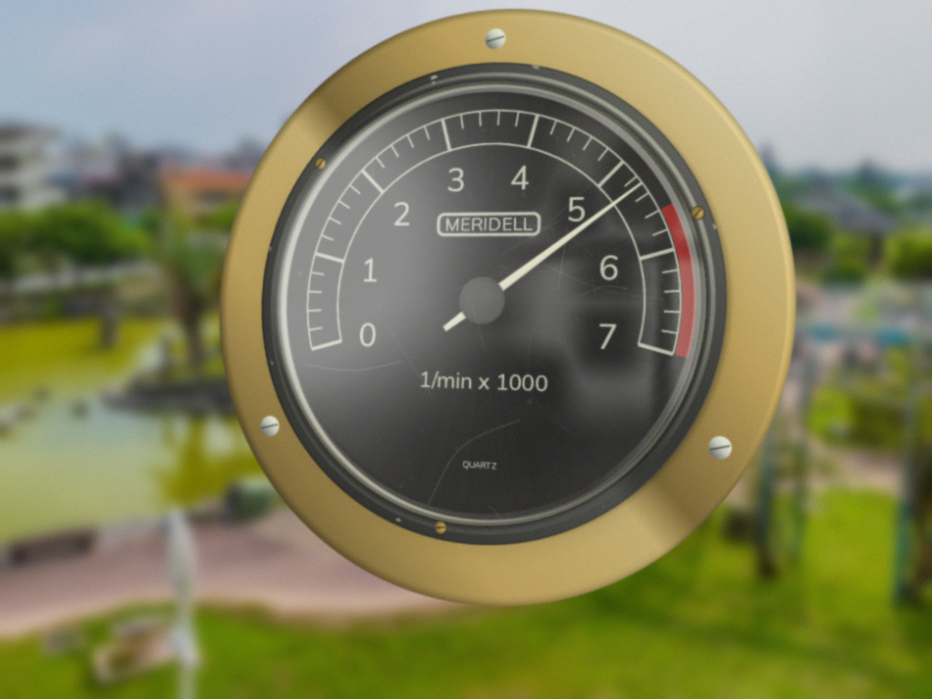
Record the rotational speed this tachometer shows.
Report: 5300 rpm
